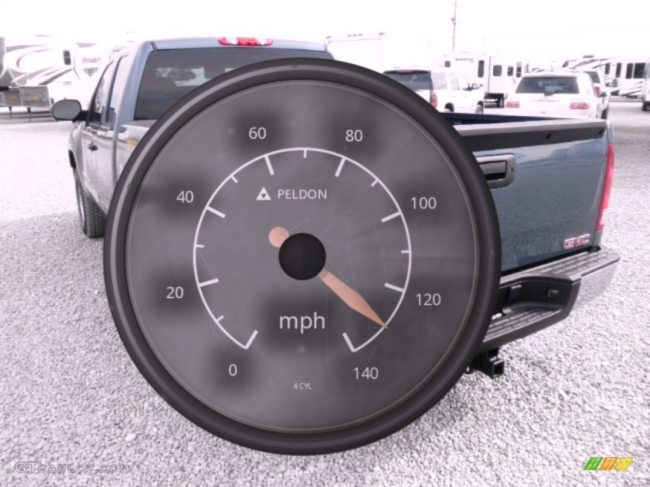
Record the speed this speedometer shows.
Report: 130 mph
